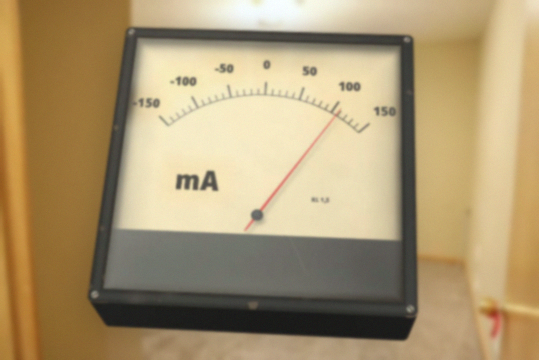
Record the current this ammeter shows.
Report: 110 mA
